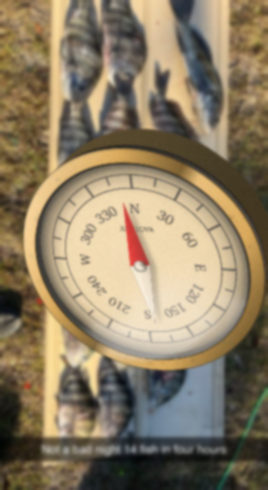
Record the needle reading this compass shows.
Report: 352.5 °
